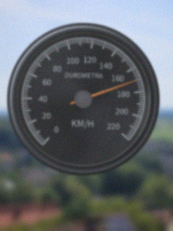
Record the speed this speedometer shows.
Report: 170 km/h
